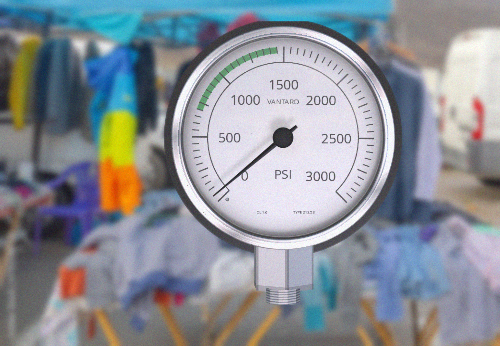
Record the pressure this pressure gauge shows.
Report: 50 psi
